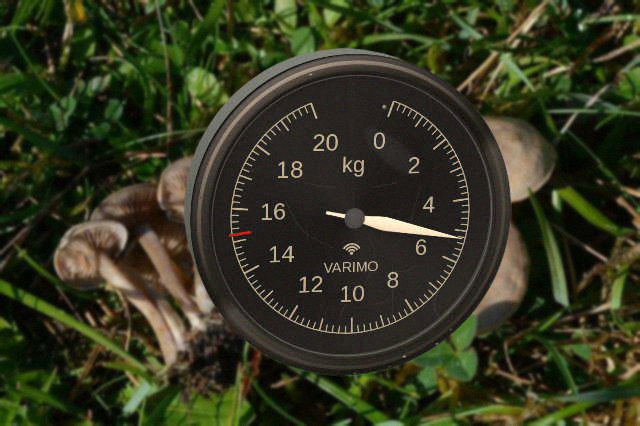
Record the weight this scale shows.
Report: 5.2 kg
